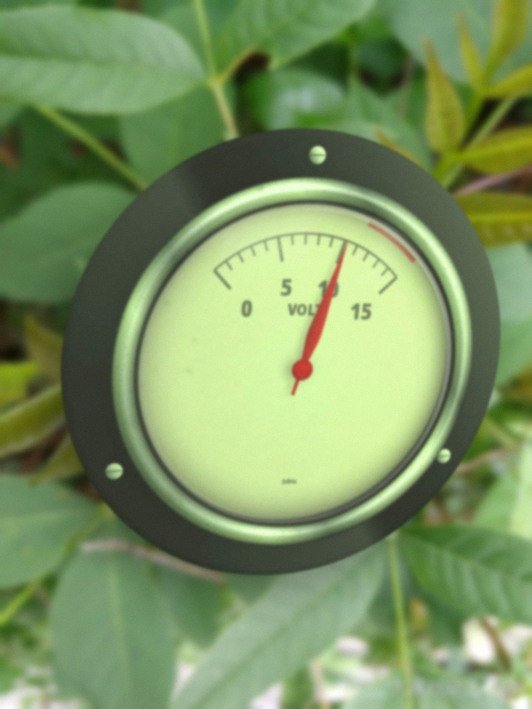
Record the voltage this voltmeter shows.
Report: 10 V
